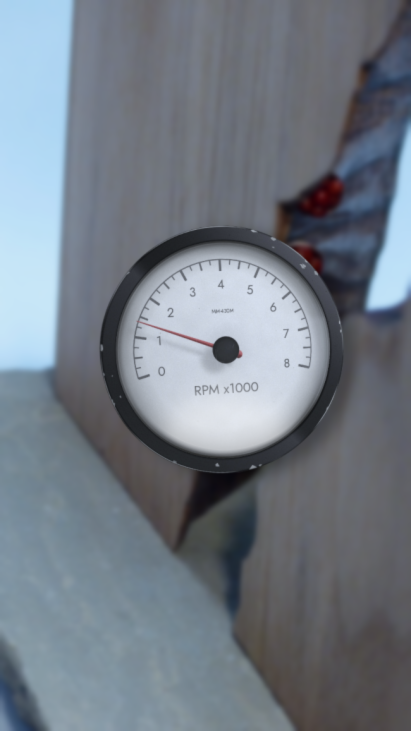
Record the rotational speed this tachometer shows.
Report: 1375 rpm
